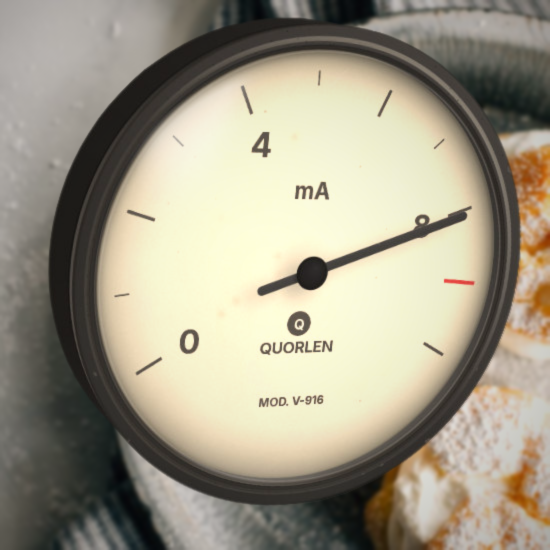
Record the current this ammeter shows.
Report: 8 mA
